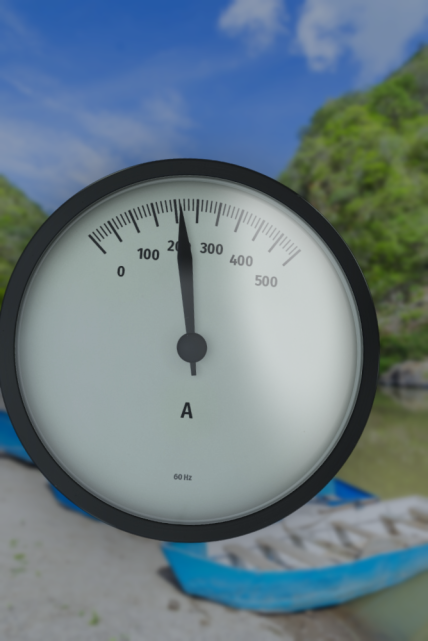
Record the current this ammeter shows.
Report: 210 A
